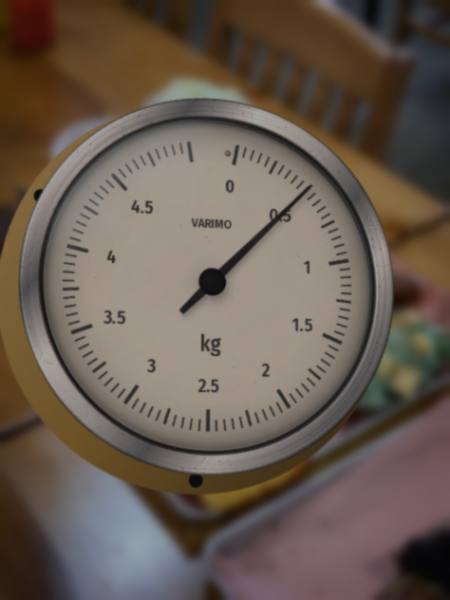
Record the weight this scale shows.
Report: 0.5 kg
